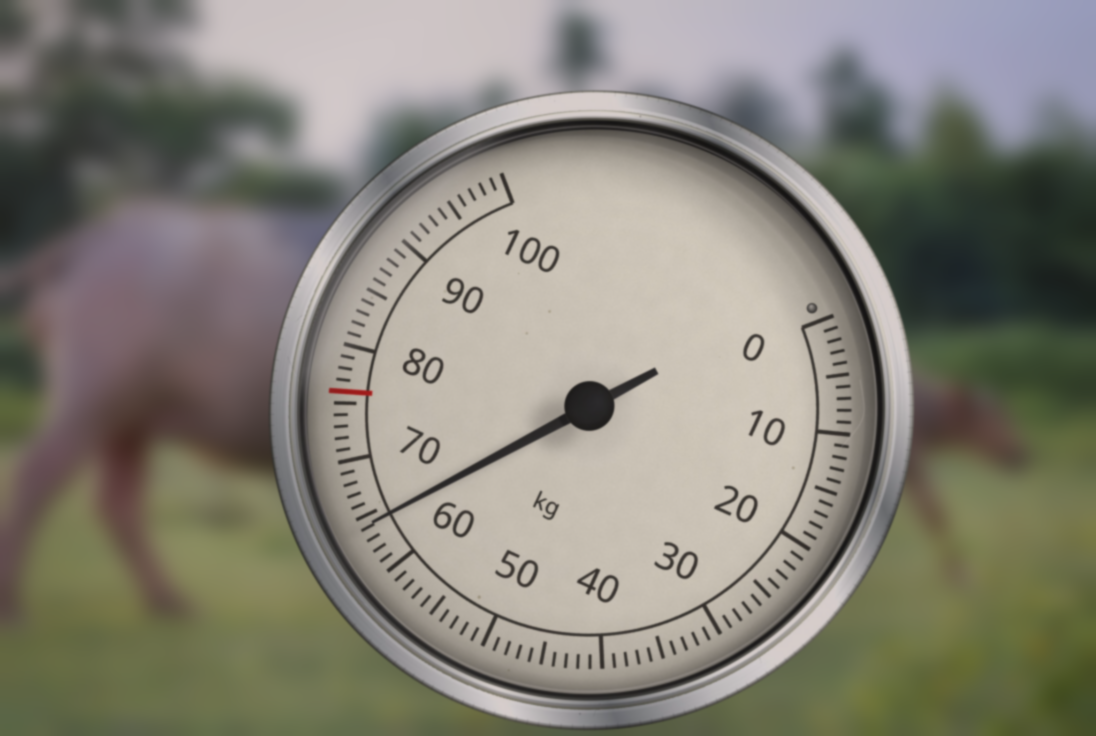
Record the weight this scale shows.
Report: 64 kg
